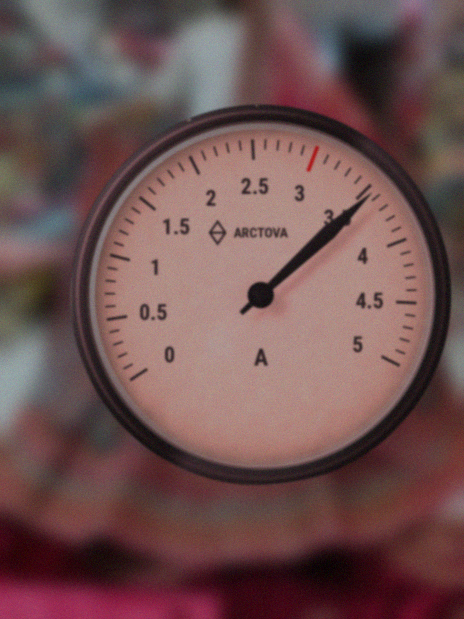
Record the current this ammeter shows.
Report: 3.55 A
